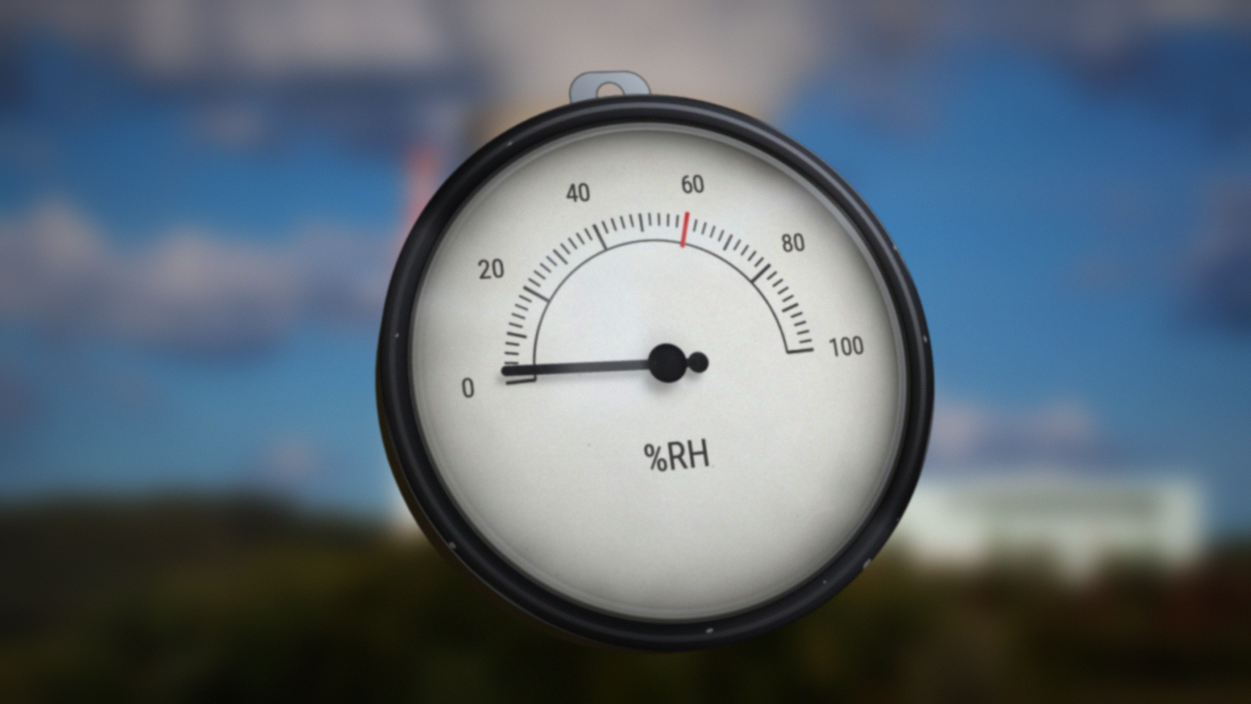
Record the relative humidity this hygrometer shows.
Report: 2 %
